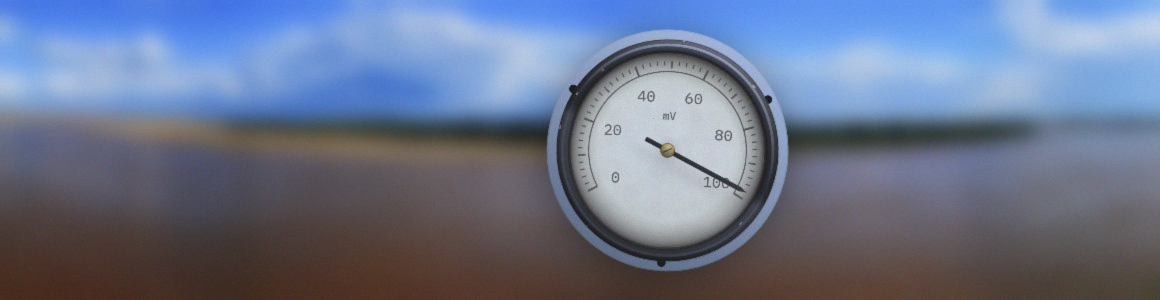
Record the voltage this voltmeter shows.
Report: 98 mV
